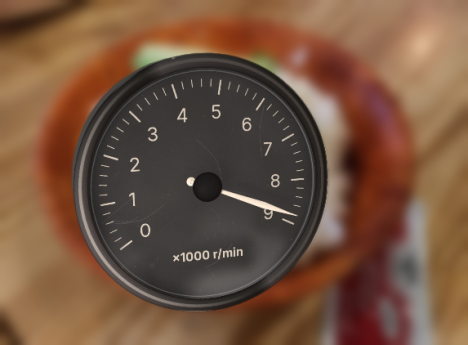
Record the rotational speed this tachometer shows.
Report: 8800 rpm
